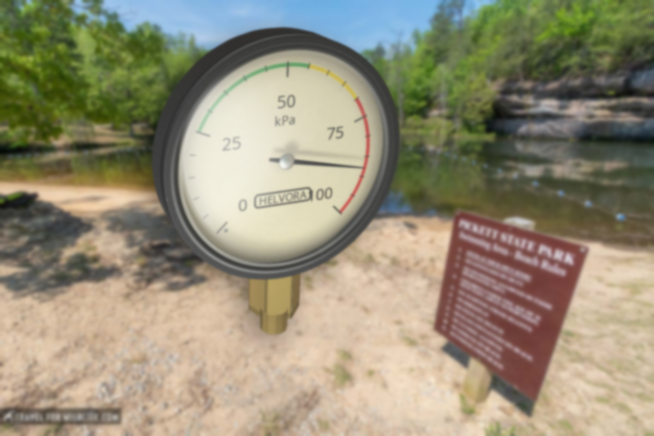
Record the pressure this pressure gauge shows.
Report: 87.5 kPa
